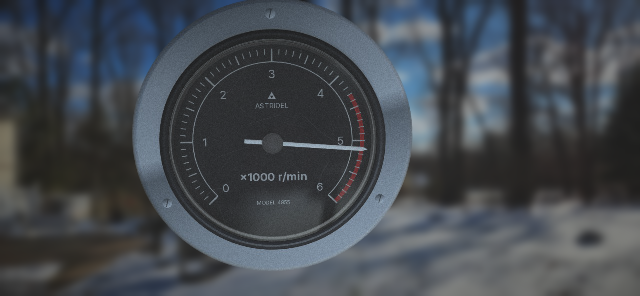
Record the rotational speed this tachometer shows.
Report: 5100 rpm
